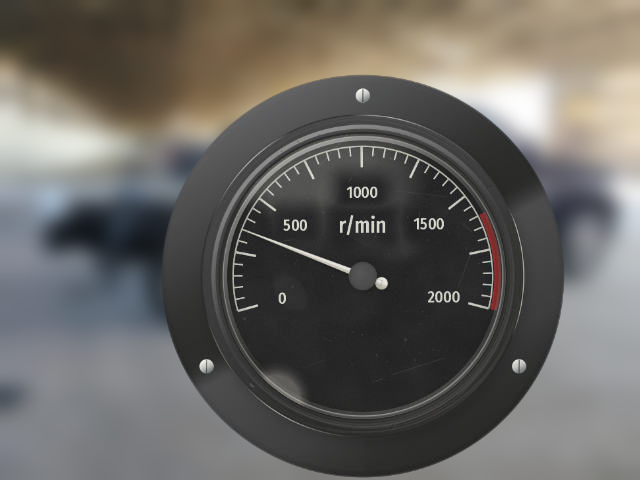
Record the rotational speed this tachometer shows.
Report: 350 rpm
